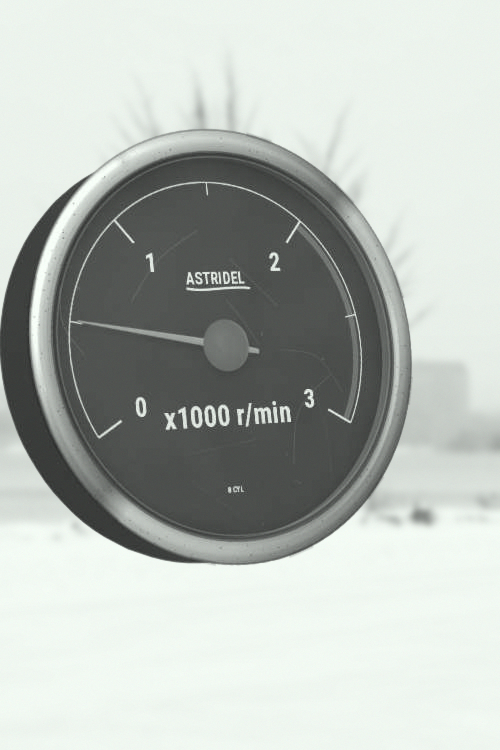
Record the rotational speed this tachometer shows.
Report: 500 rpm
